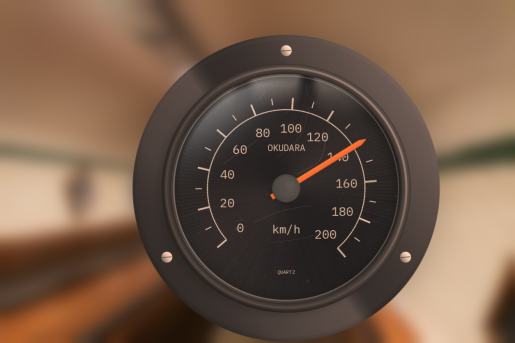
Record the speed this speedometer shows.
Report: 140 km/h
